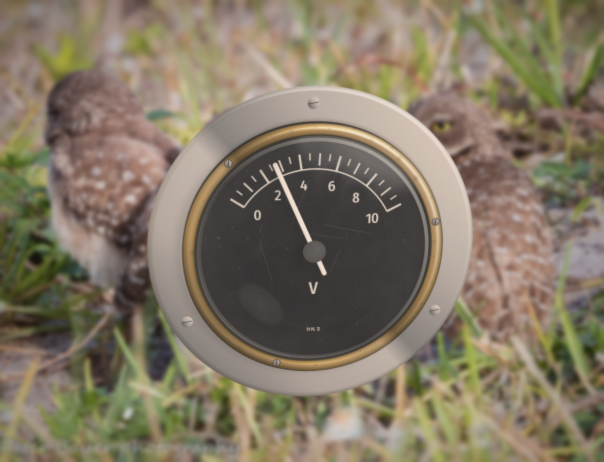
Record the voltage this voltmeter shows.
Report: 2.75 V
